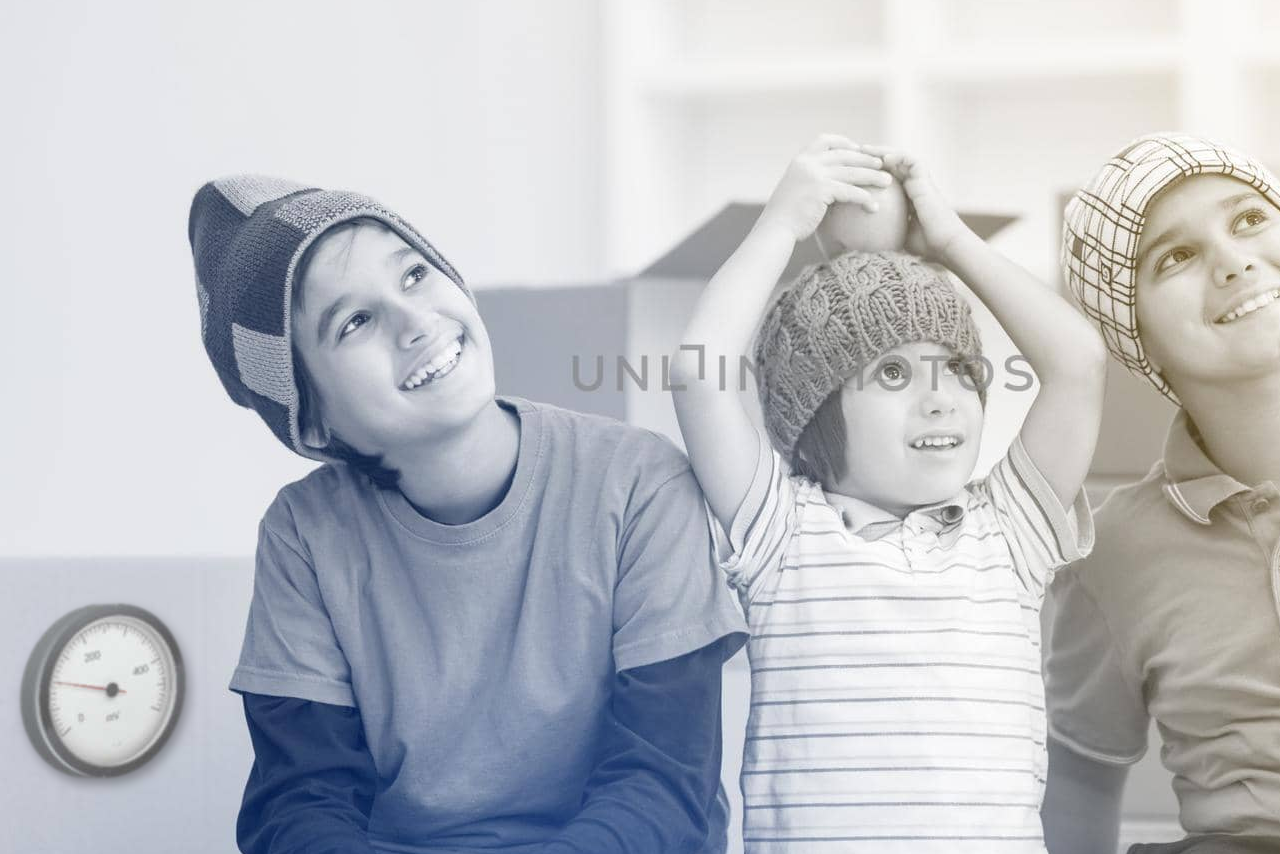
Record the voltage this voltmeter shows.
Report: 100 mV
